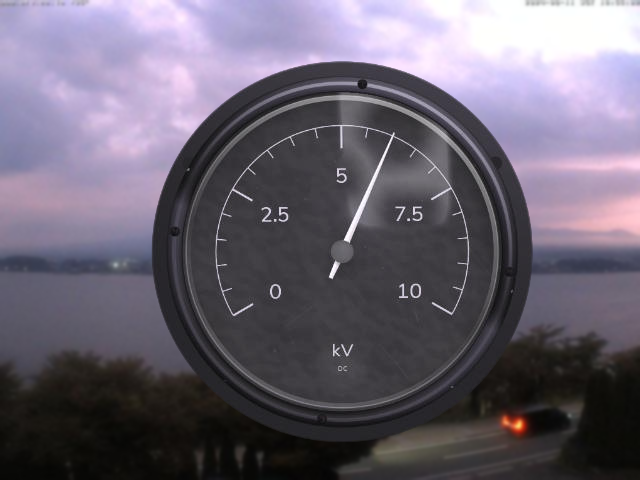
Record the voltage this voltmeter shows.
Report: 6 kV
